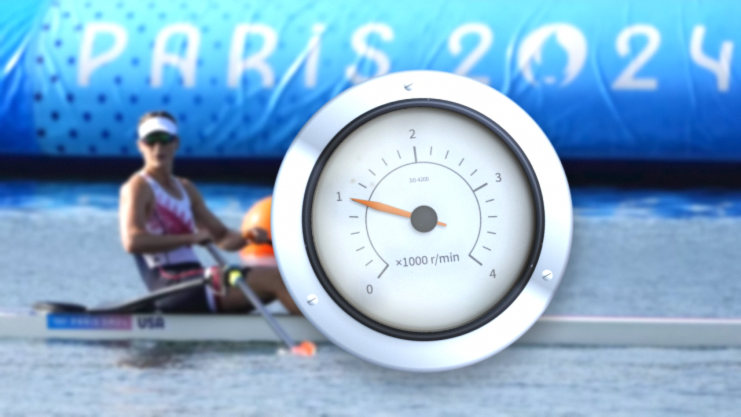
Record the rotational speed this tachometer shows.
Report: 1000 rpm
